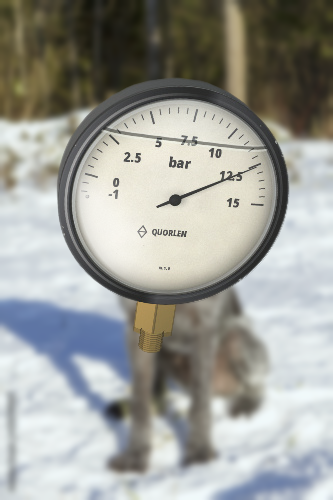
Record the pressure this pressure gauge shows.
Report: 12.5 bar
